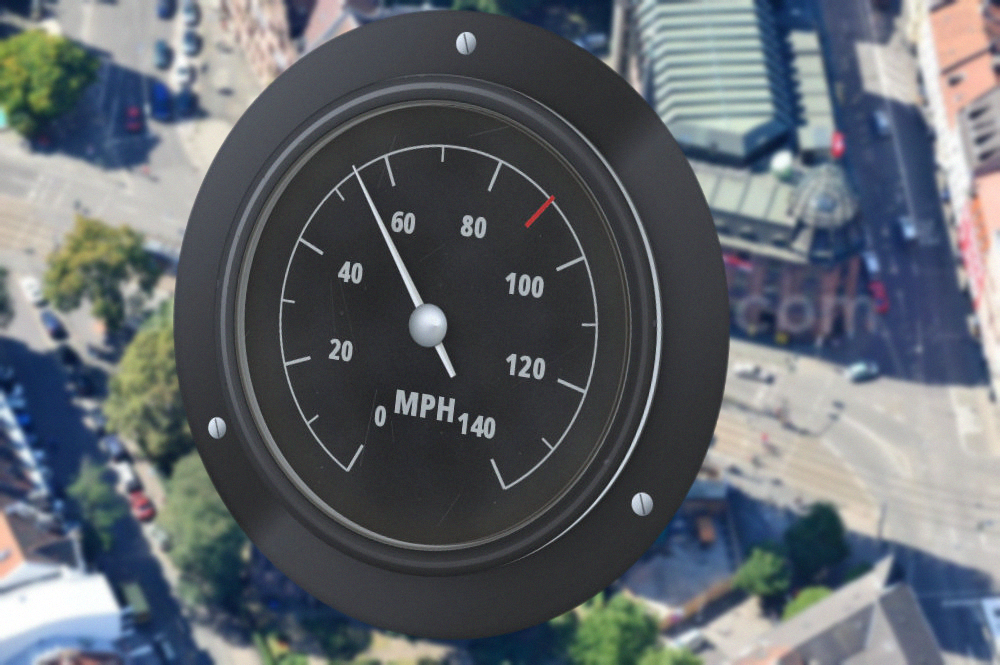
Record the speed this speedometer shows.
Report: 55 mph
